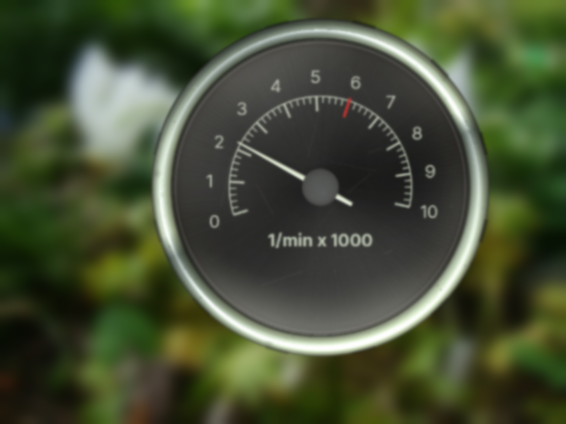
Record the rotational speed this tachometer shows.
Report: 2200 rpm
